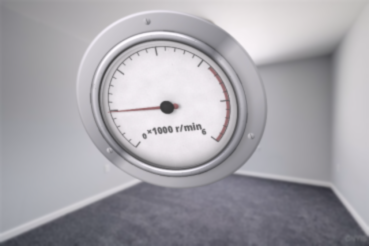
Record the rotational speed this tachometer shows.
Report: 1000 rpm
